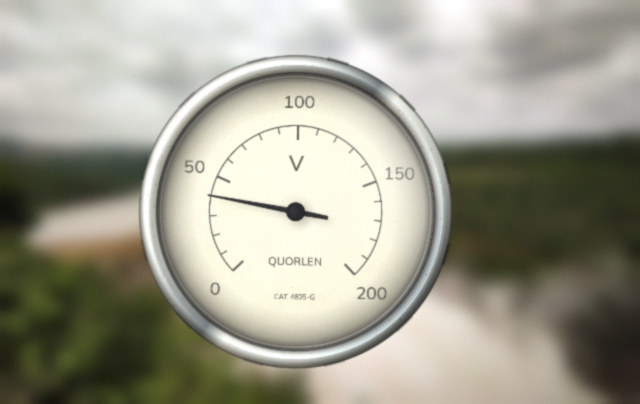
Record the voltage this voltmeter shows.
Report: 40 V
